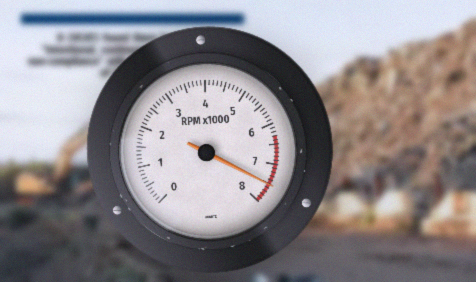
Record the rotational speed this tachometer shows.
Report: 7500 rpm
